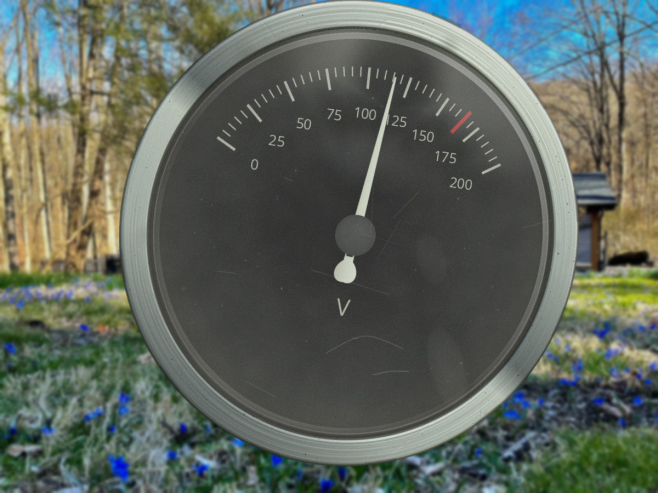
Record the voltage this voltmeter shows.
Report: 115 V
